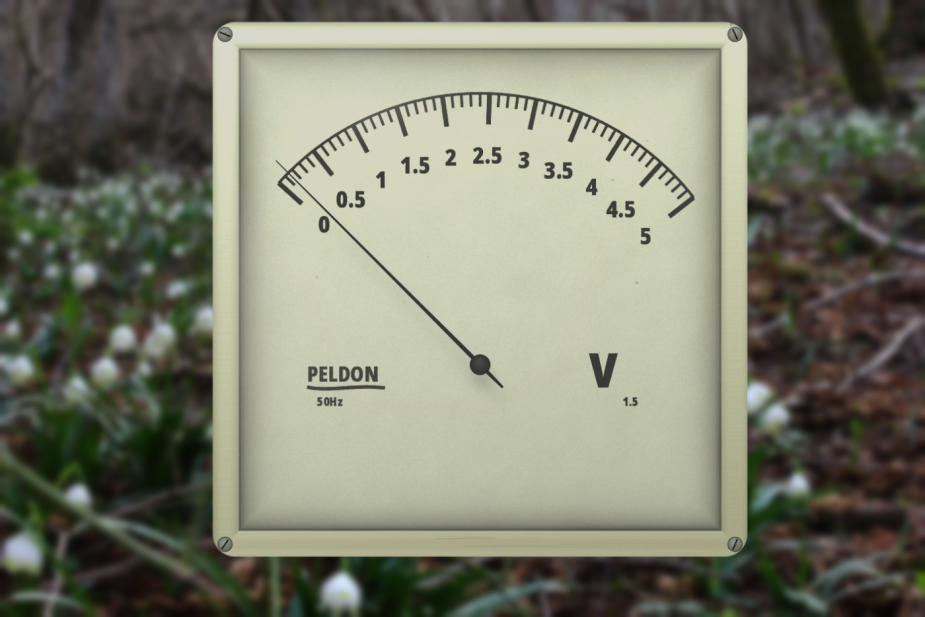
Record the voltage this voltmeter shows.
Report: 0.15 V
